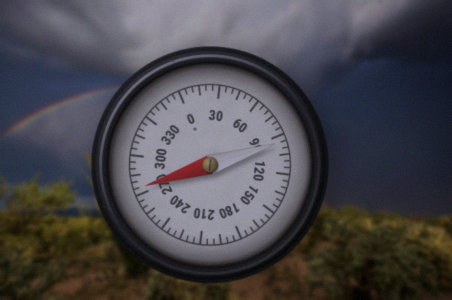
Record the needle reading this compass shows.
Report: 275 °
